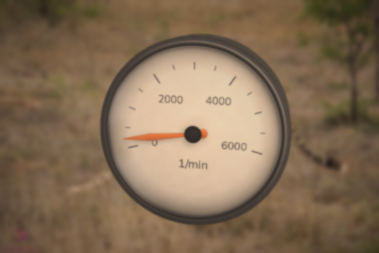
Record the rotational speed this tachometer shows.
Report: 250 rpm
